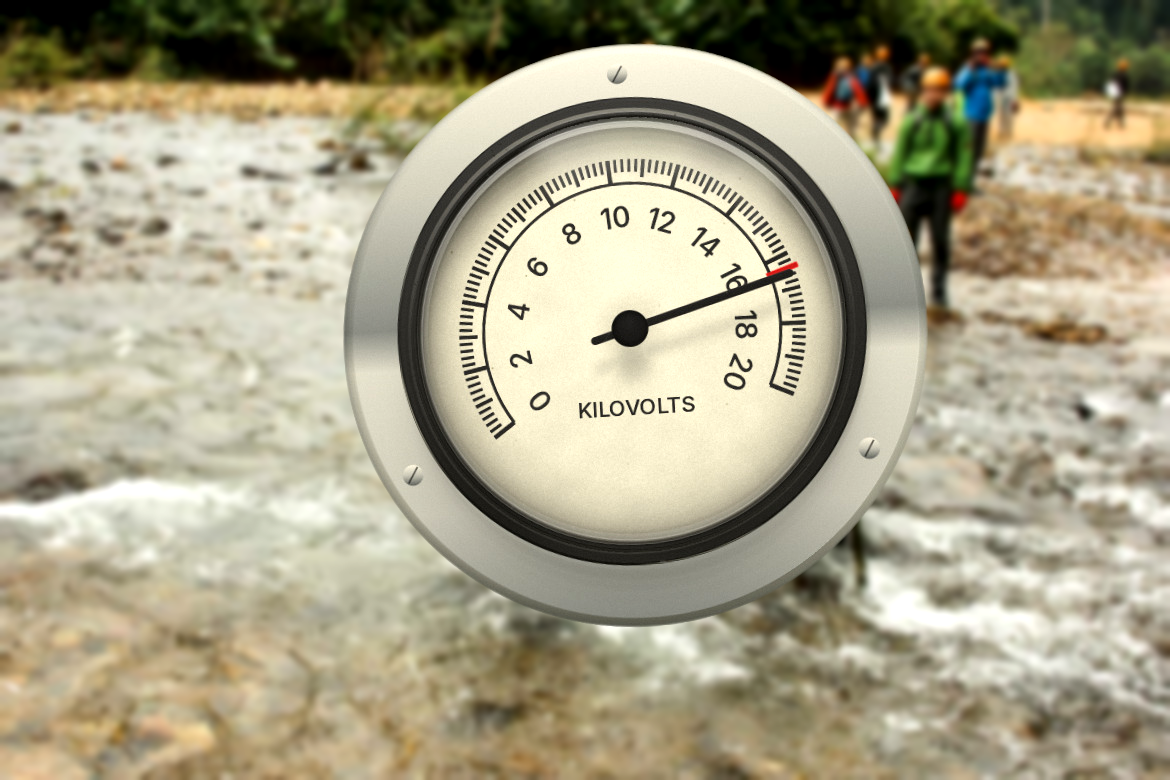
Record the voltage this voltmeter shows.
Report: 16.6 kV
